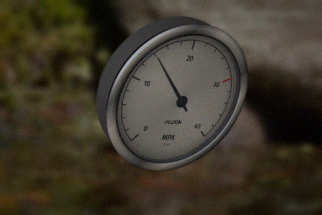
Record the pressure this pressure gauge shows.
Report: 14 MPa
